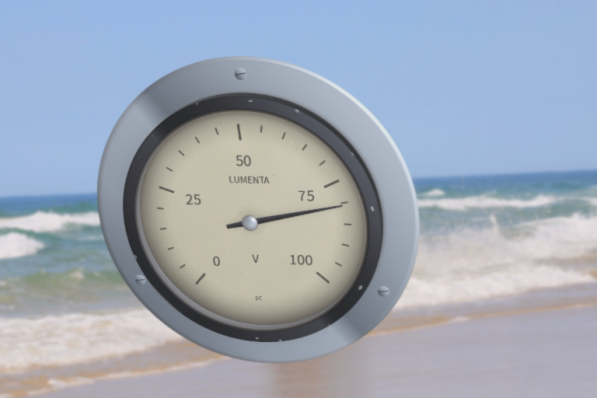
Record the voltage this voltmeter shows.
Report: 80 V
